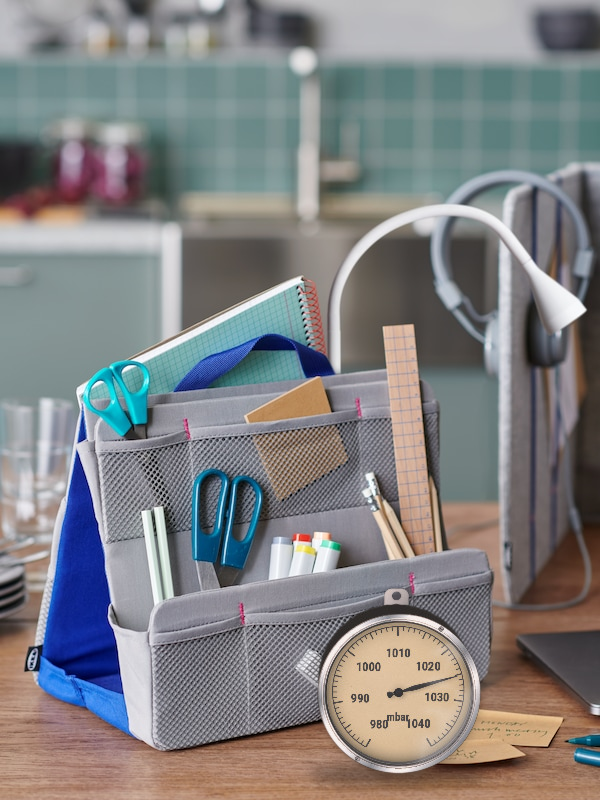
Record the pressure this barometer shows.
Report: 1025 mbar
